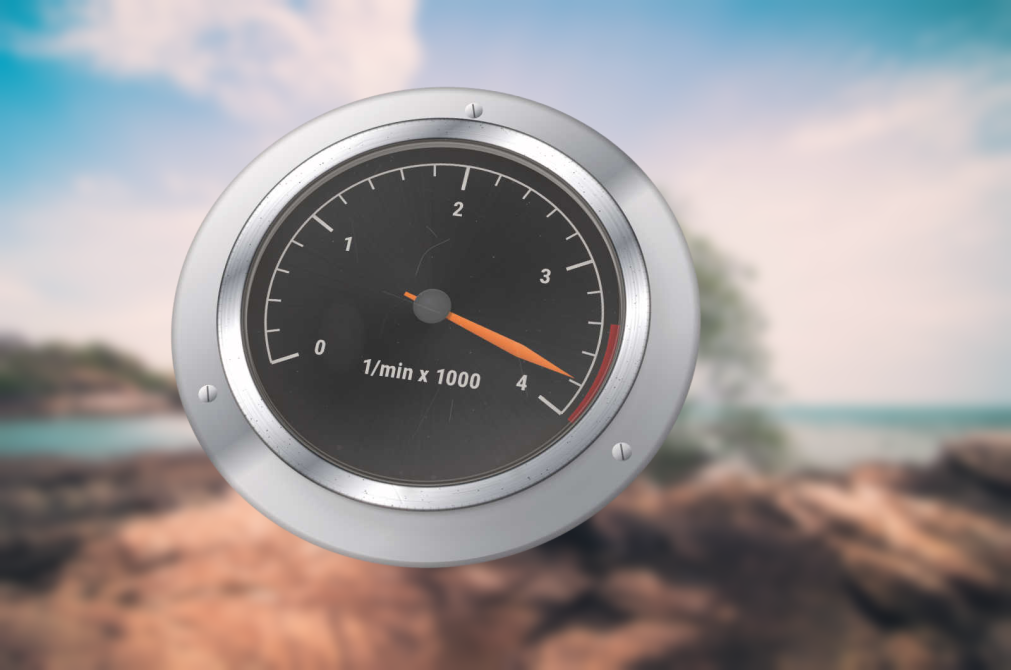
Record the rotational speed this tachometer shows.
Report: 3800 rpm
